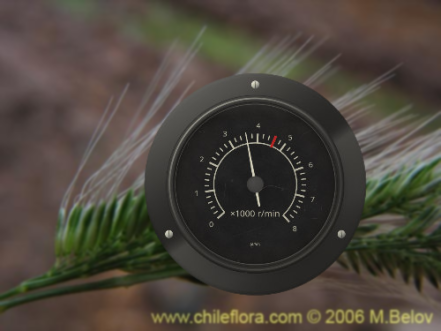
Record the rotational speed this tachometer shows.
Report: 3600 rpm
